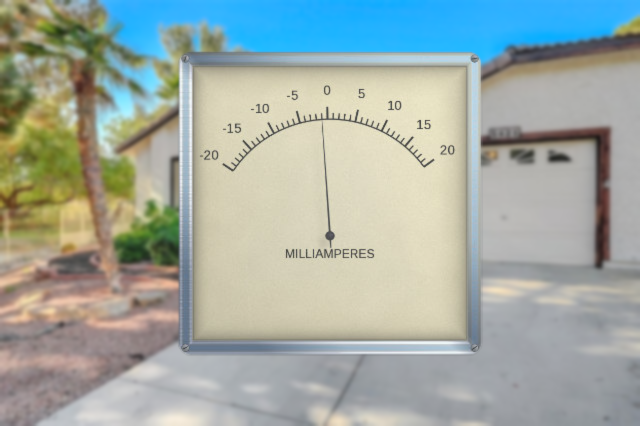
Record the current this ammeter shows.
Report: -1 mA
